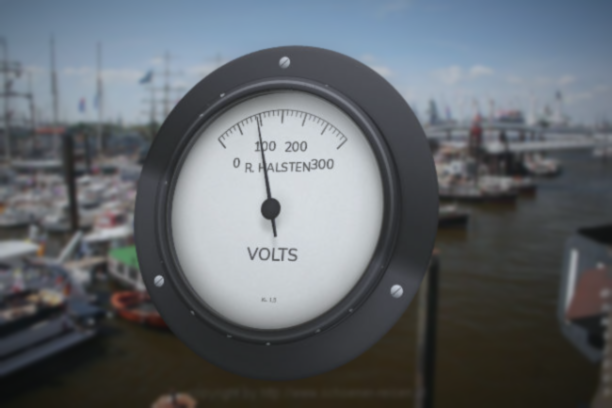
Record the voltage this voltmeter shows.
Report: 100 V
